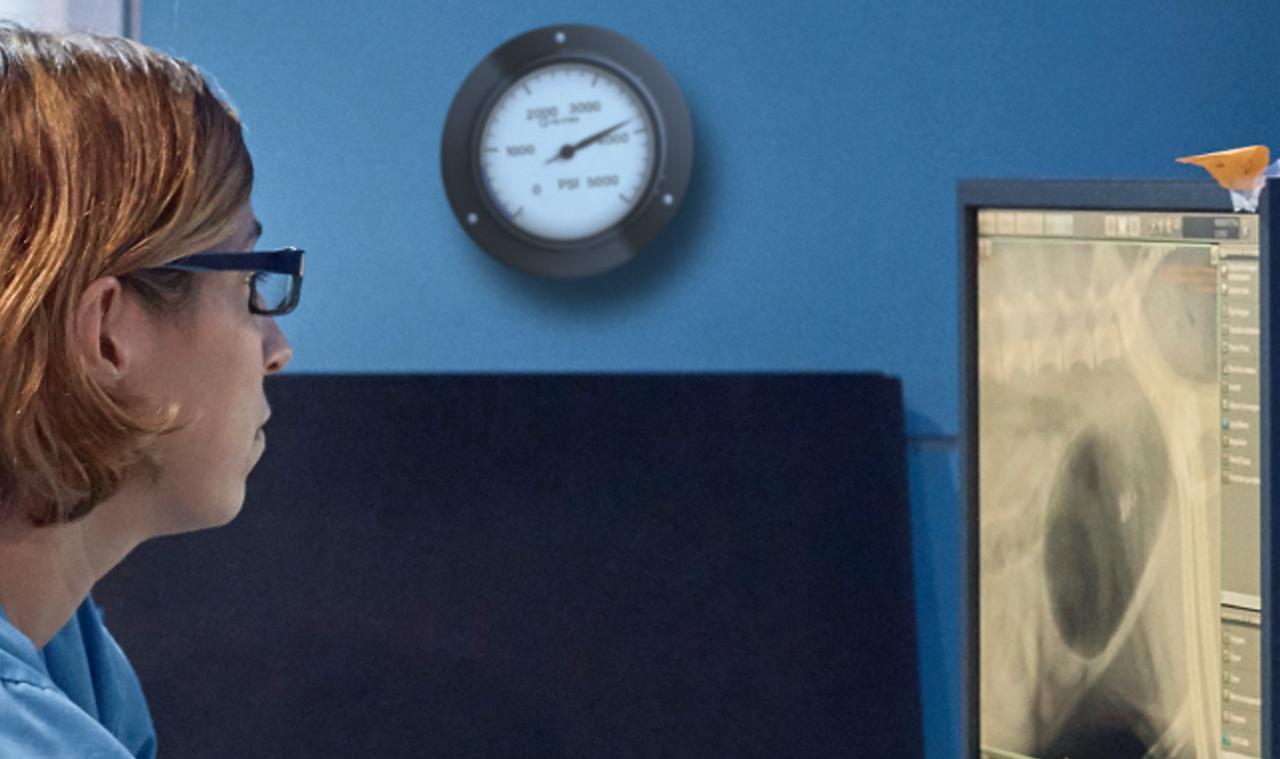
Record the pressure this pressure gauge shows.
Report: 3800 psi
